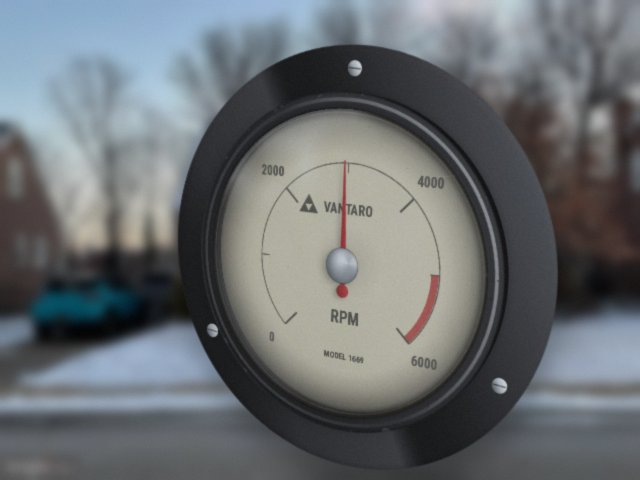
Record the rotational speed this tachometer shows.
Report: 3000 rpm
